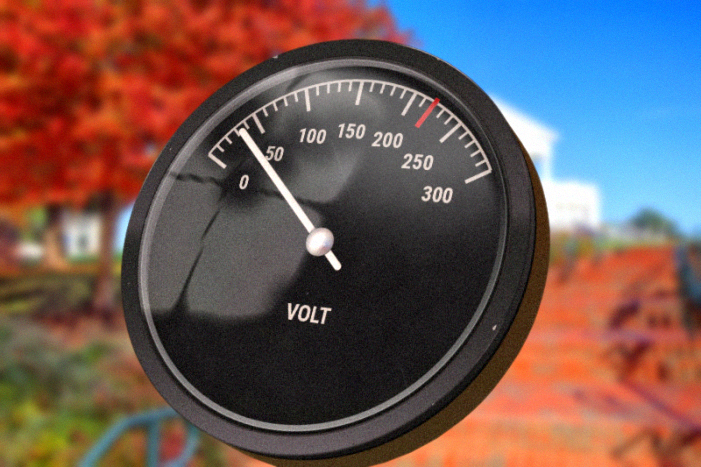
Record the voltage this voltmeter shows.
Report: 35 V
